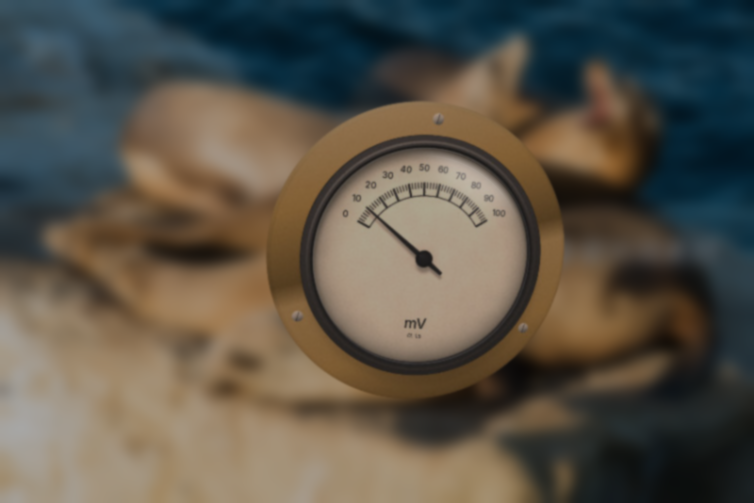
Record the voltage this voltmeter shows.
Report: 10 mV
